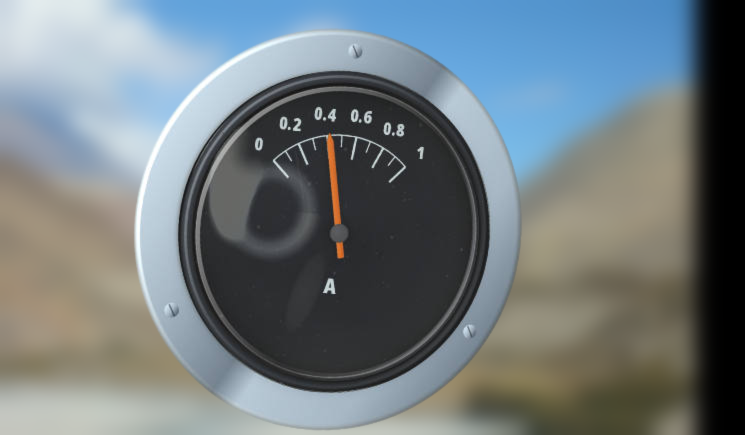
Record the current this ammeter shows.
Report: 0.4 A
